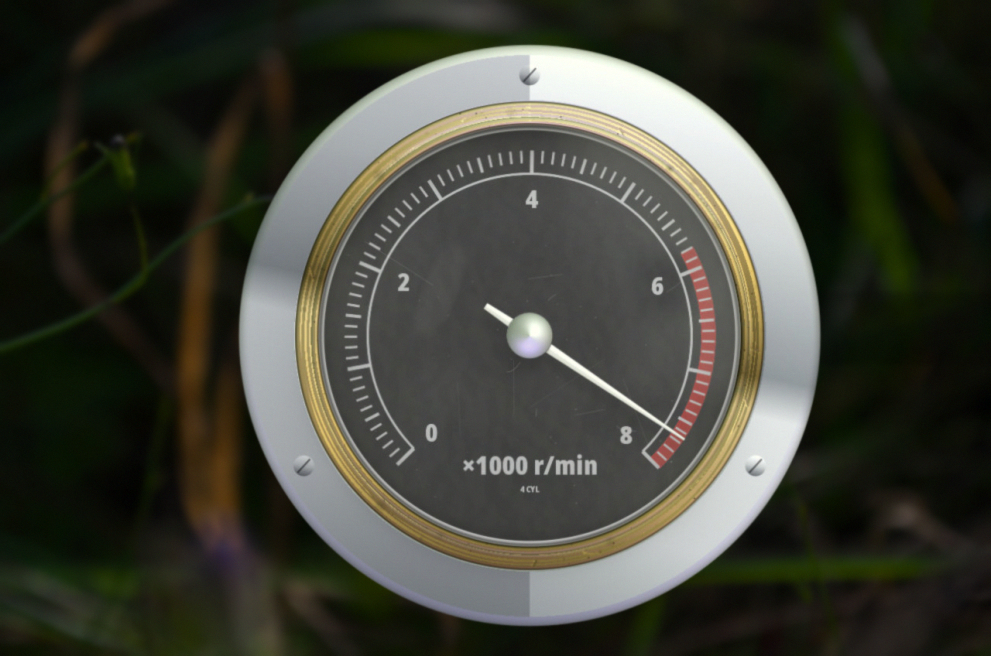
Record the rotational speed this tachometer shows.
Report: 7650 rpm
